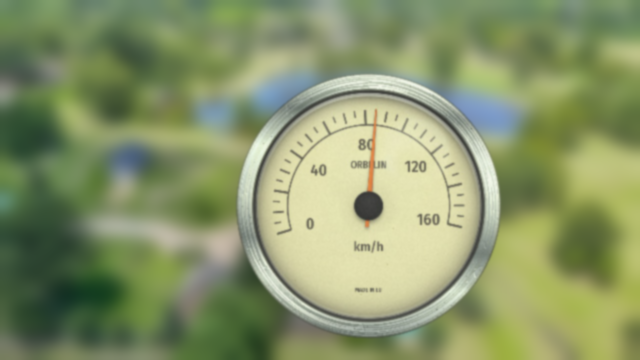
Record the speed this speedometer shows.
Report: 85 km/h
